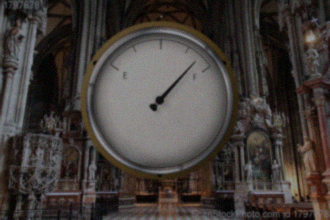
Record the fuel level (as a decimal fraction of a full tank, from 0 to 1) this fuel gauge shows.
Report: 0.875
